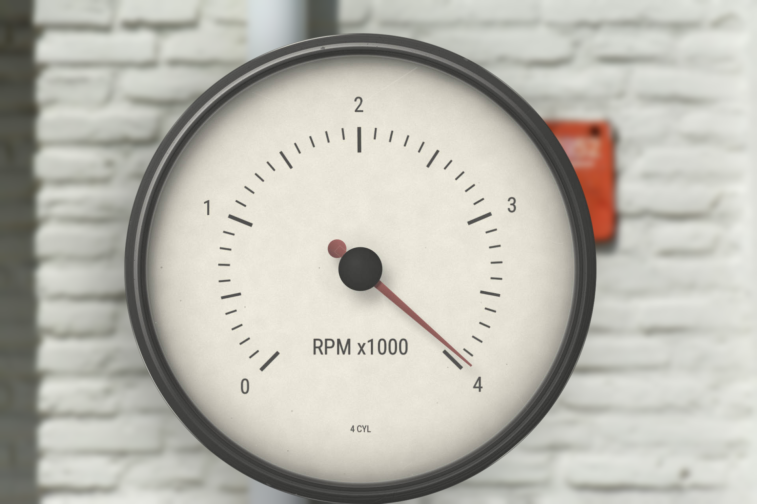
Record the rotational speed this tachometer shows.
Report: 3950 rpm
